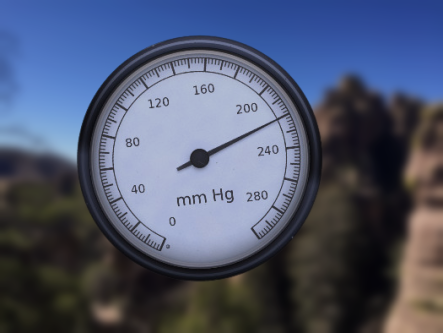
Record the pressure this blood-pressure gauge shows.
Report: 220 mmHg
